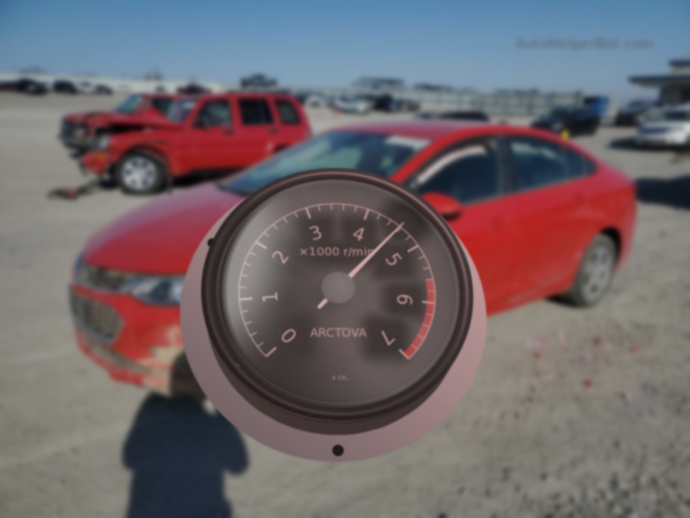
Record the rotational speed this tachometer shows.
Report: 4600 rpm
